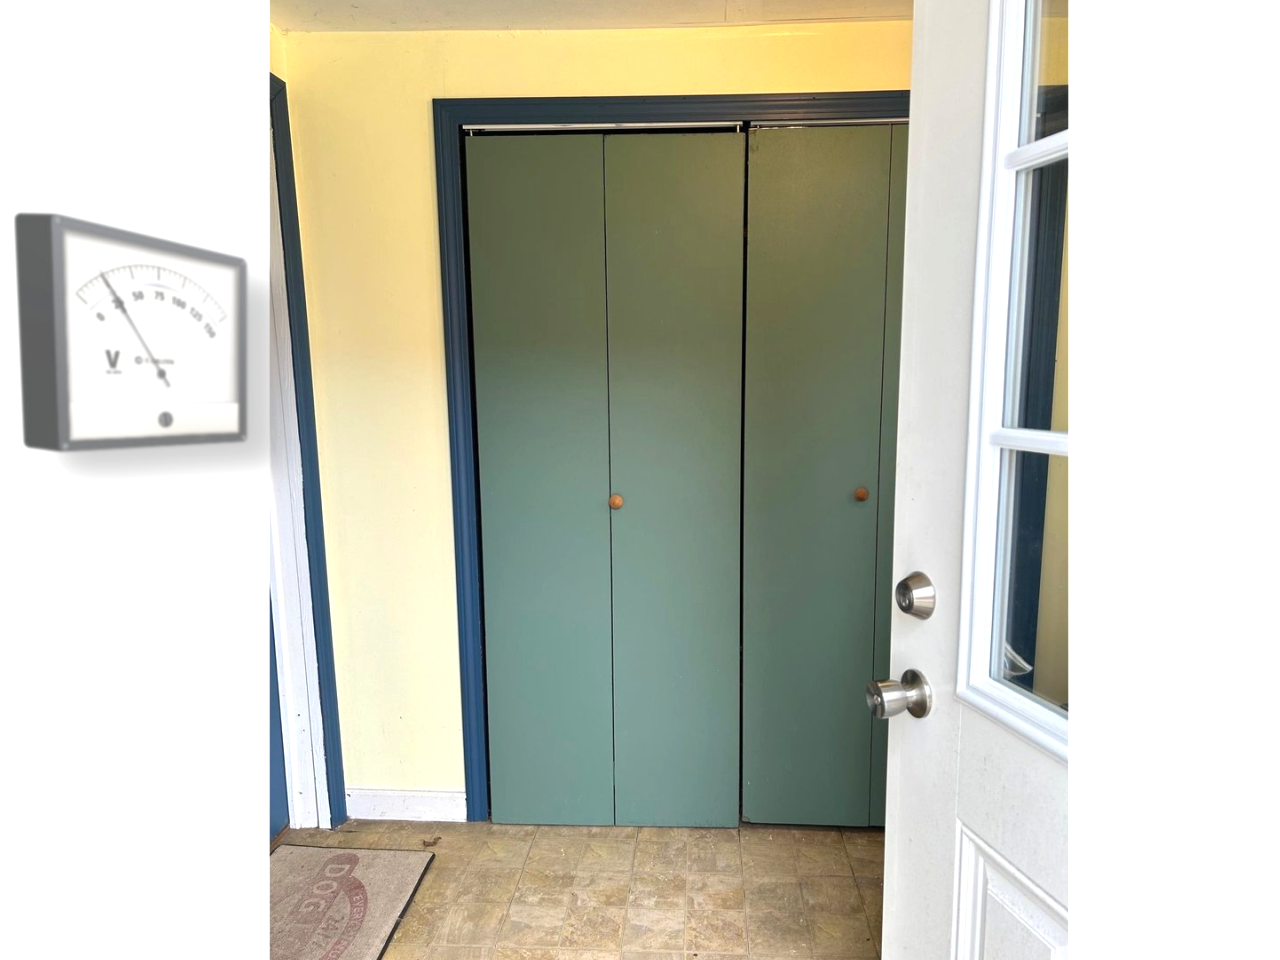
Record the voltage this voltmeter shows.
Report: 25 V
